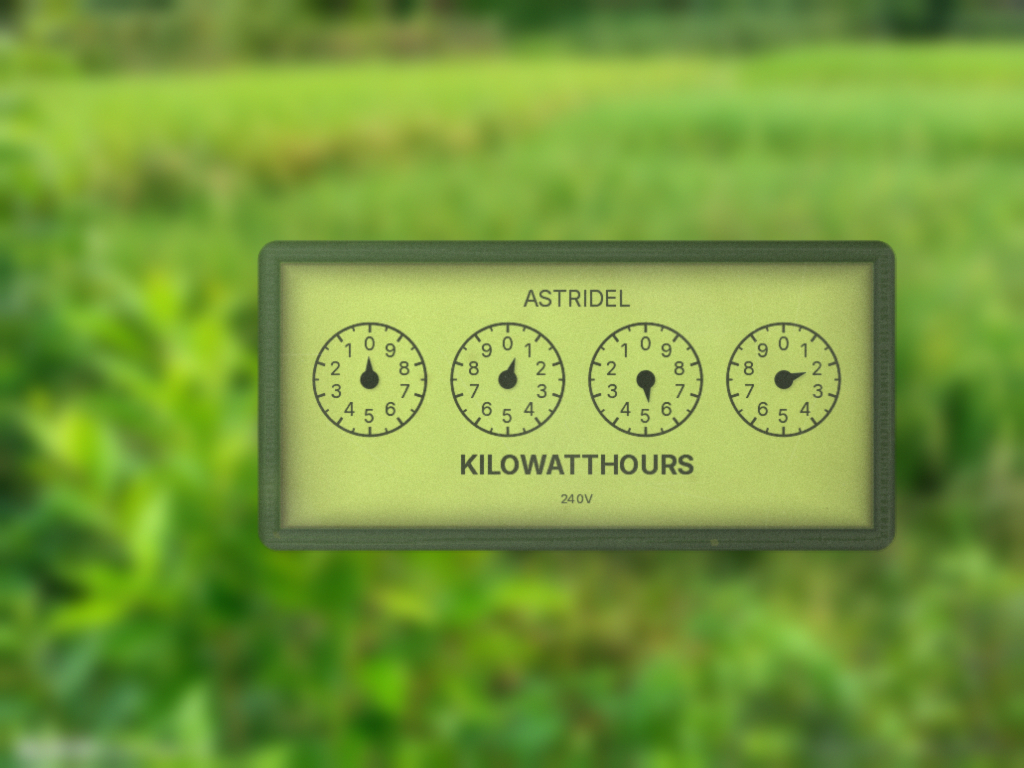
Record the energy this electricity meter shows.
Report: 52 kWh
